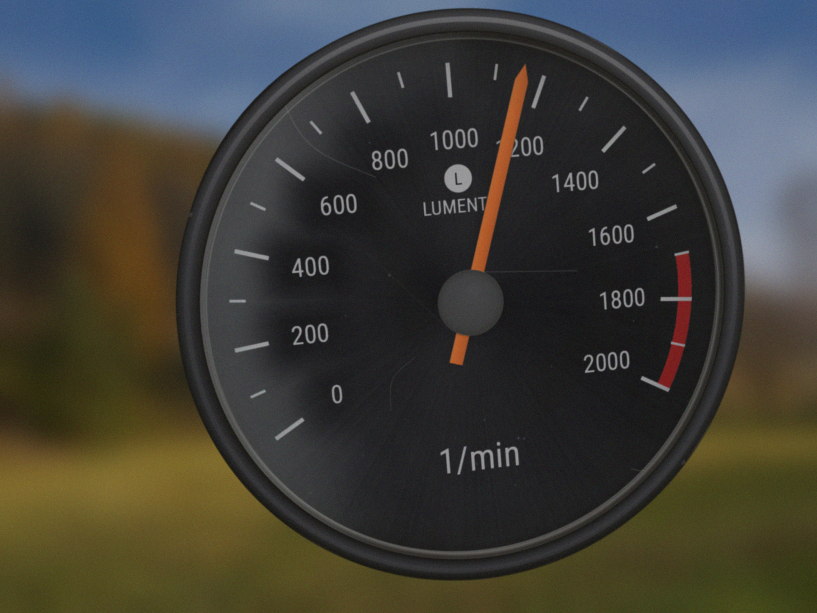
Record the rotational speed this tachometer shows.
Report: 1150 rpm
